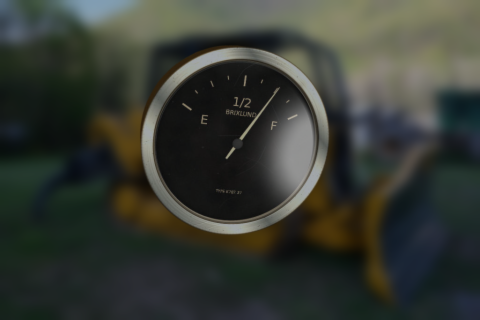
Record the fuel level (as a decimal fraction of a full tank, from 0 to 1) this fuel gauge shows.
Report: 0.75
